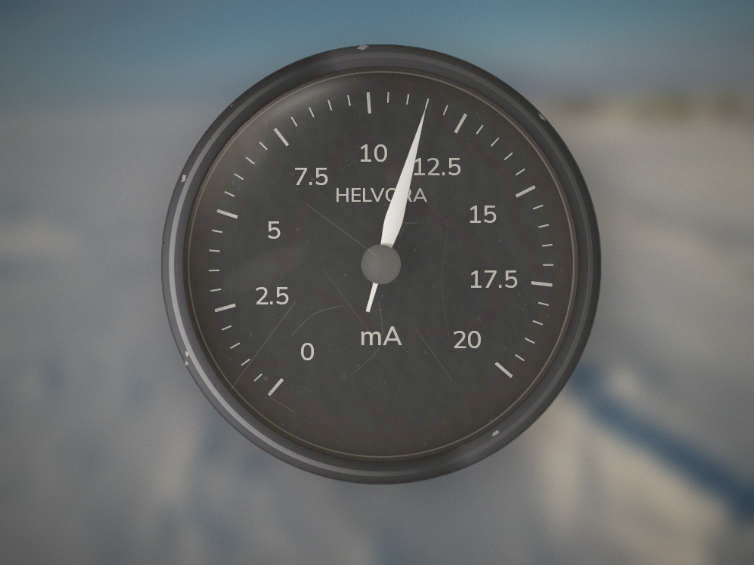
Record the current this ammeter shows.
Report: 11.5 mA
